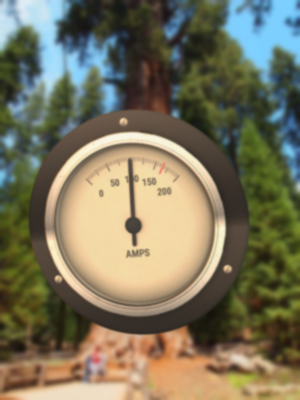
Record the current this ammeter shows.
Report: 100 A
